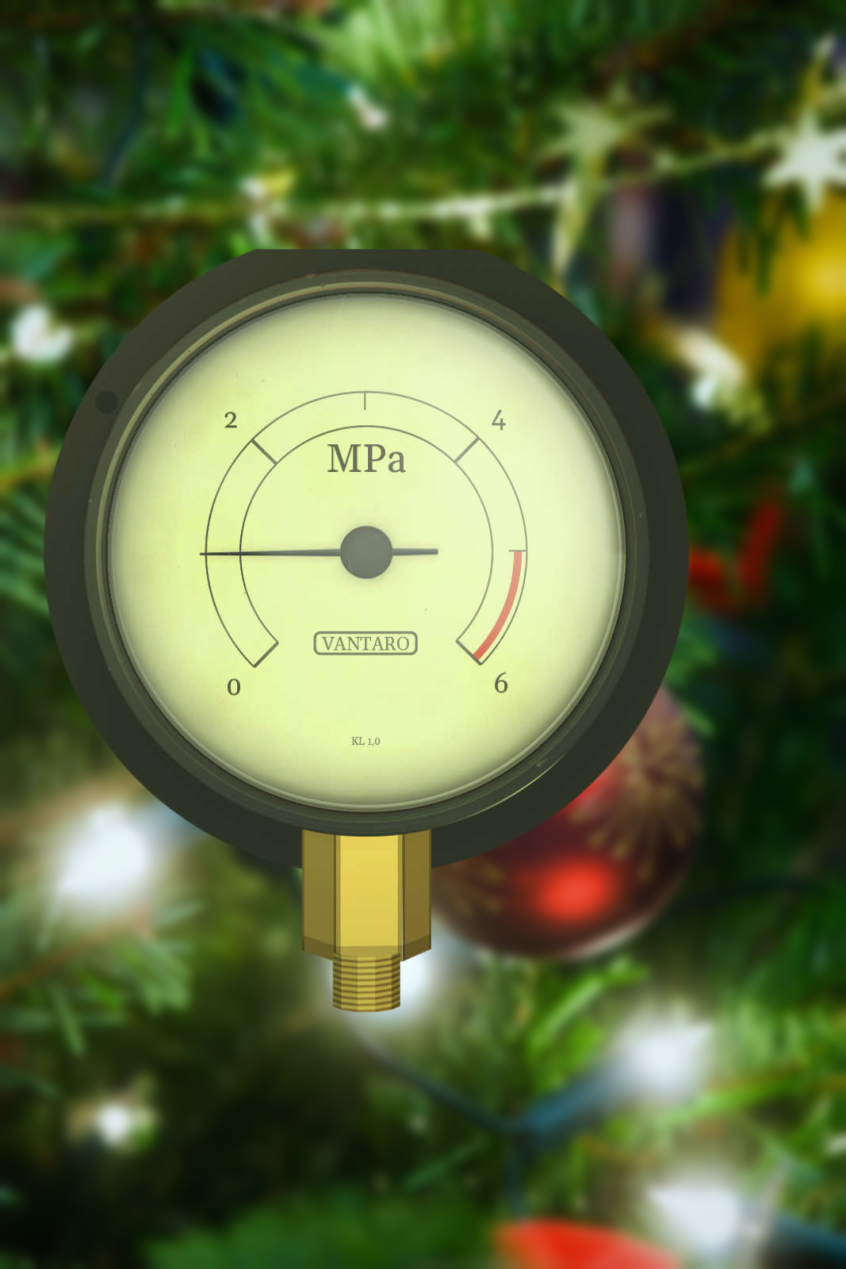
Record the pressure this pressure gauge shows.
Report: 1 MPa
